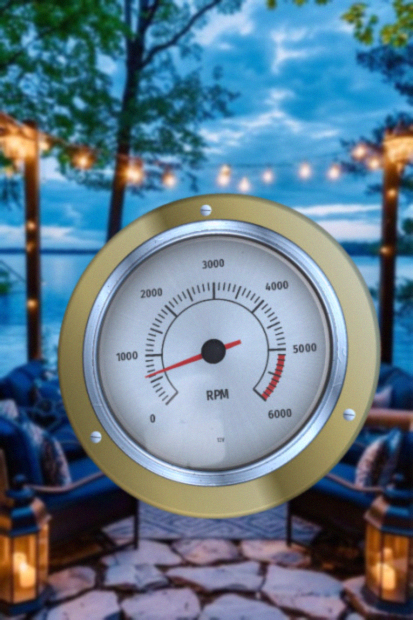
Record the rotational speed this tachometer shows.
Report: 600 rpm
